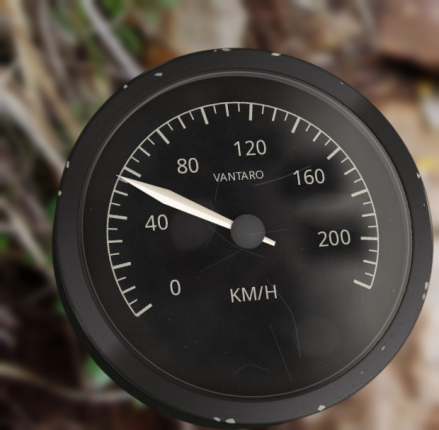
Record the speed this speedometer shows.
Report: 55 km/h
